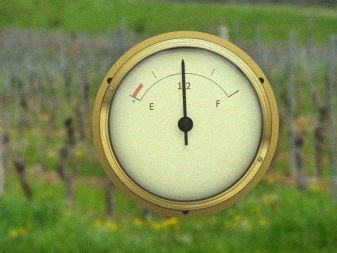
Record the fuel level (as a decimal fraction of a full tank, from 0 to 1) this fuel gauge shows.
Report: 0.5
